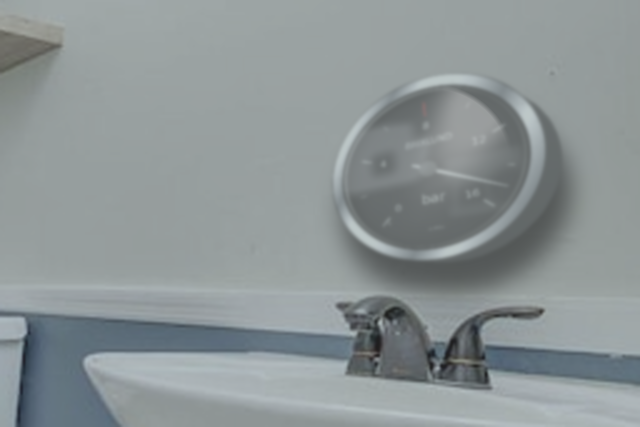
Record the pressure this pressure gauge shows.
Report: 15 bar
